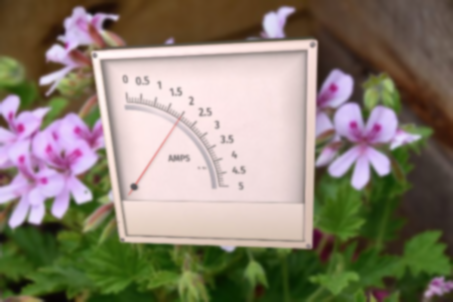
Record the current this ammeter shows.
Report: 2 A
